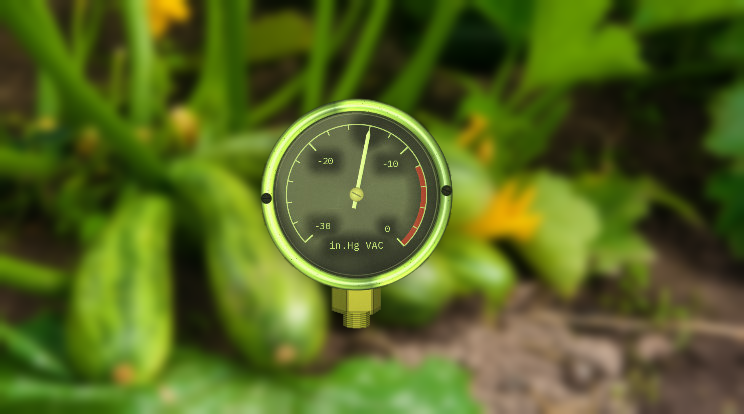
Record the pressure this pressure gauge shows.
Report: -14 inHg
